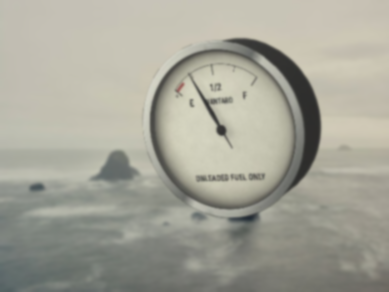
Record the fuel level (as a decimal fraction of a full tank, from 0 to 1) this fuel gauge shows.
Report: 0.25
